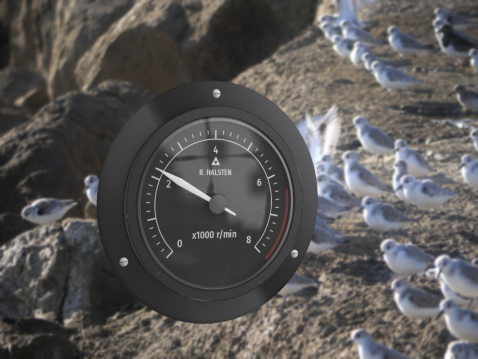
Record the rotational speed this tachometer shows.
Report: 2200 rpm
